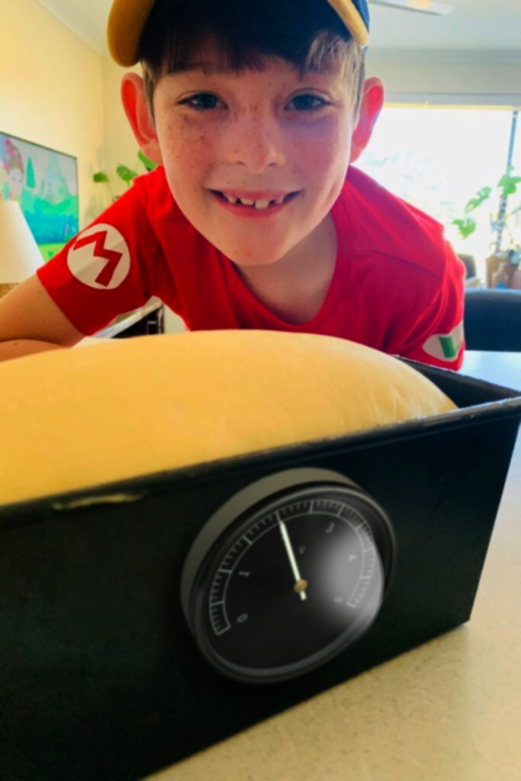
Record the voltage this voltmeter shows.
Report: 2 V
